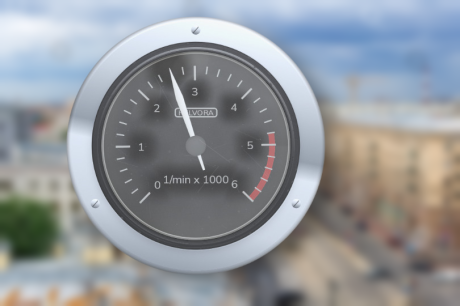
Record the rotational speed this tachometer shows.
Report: 2600 rpm
